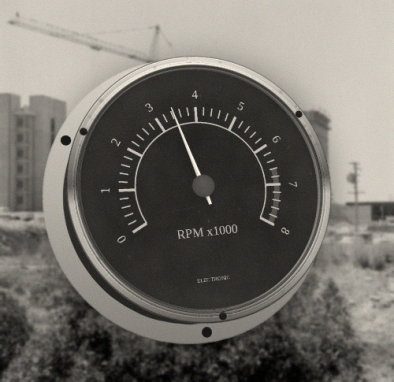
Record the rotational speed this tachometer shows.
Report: 3400 rpm
